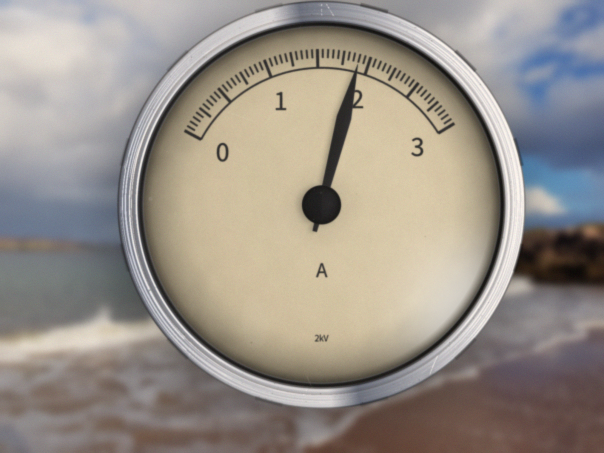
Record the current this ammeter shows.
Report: 1.9 A
